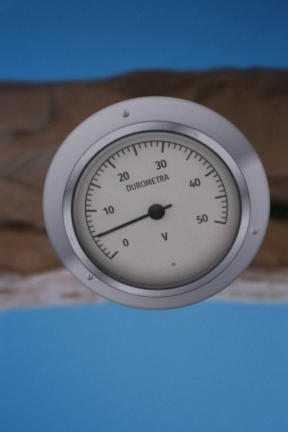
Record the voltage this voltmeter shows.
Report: 5 V
